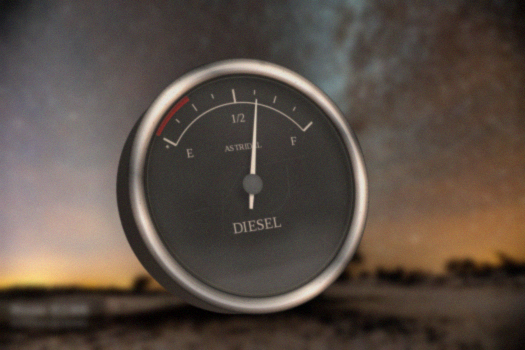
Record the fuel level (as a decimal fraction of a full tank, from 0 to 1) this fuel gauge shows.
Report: 0.625
